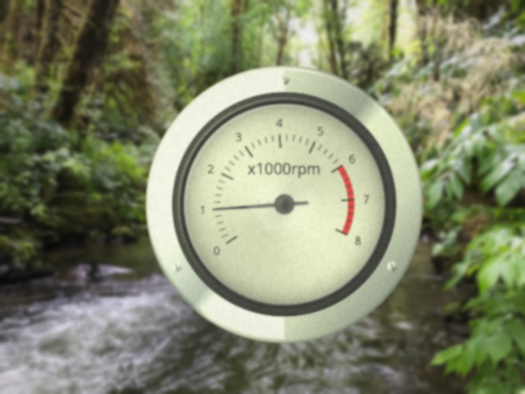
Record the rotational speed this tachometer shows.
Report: 1000 rpm
